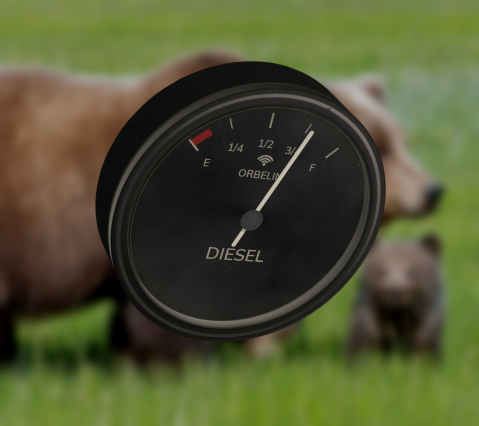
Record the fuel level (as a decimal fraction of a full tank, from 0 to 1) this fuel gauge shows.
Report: 0.75
